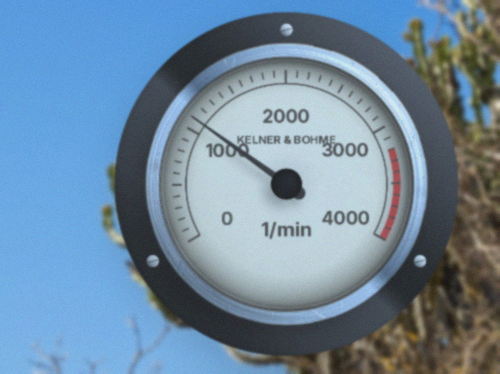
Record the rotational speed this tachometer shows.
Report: 1100 rpm
